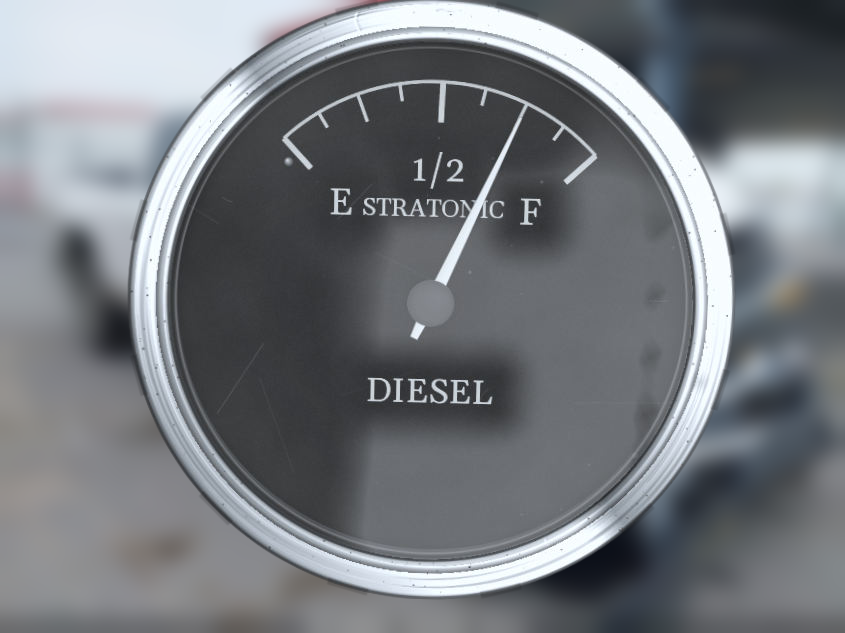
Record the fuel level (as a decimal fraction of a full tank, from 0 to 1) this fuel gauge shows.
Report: 0.75
